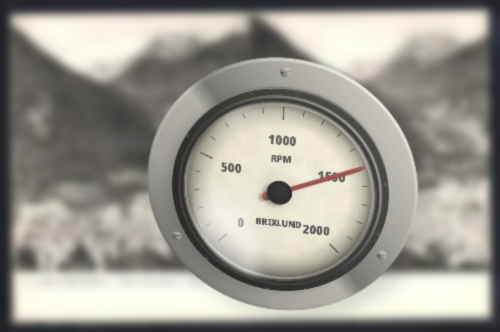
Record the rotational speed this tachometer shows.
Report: 1500 rpm
